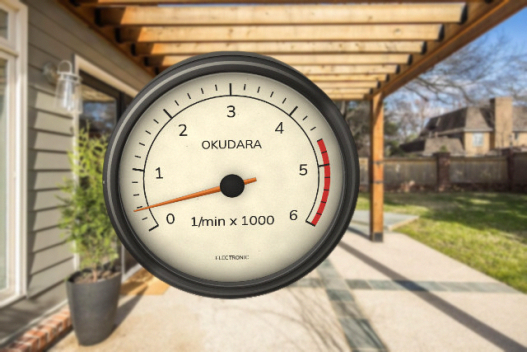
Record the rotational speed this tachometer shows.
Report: 400 rpm
